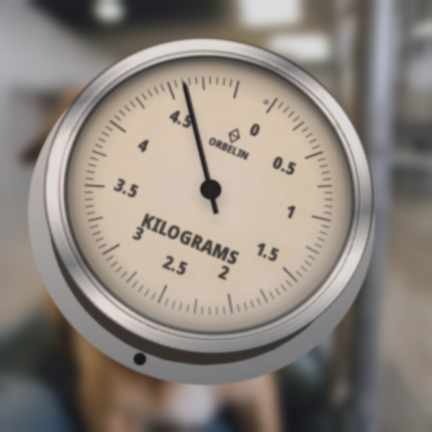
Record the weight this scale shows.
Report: 4.6 kg
